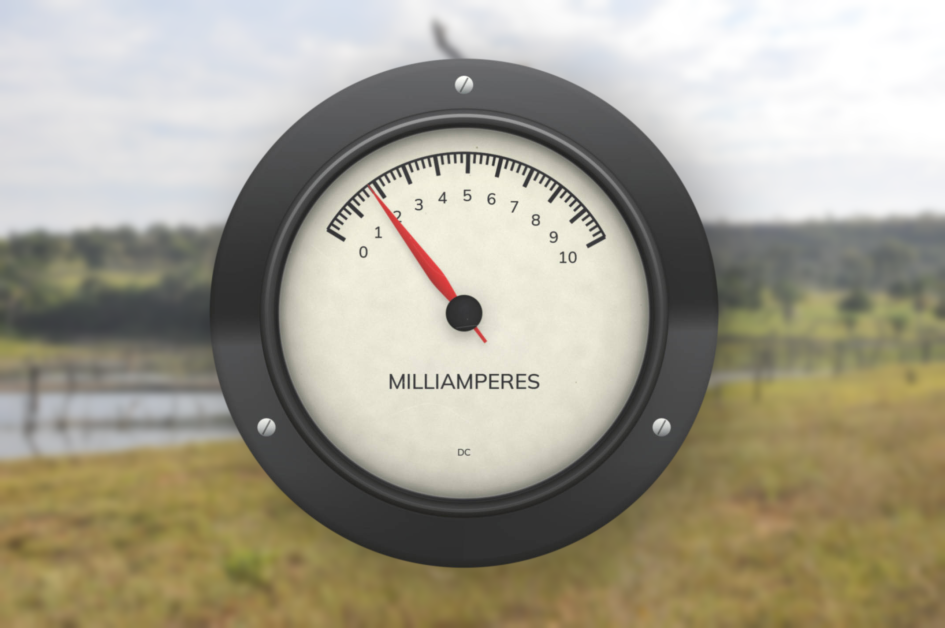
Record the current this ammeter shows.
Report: 1.8 mA
